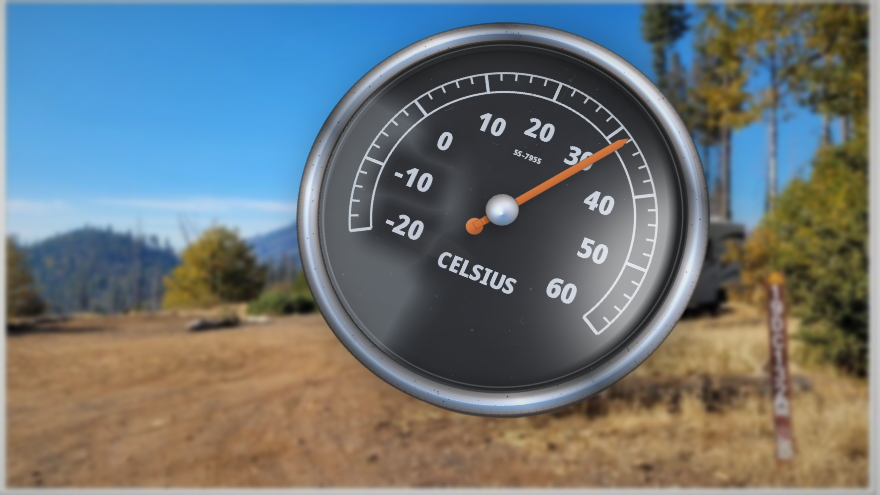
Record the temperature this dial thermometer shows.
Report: 32 °C
